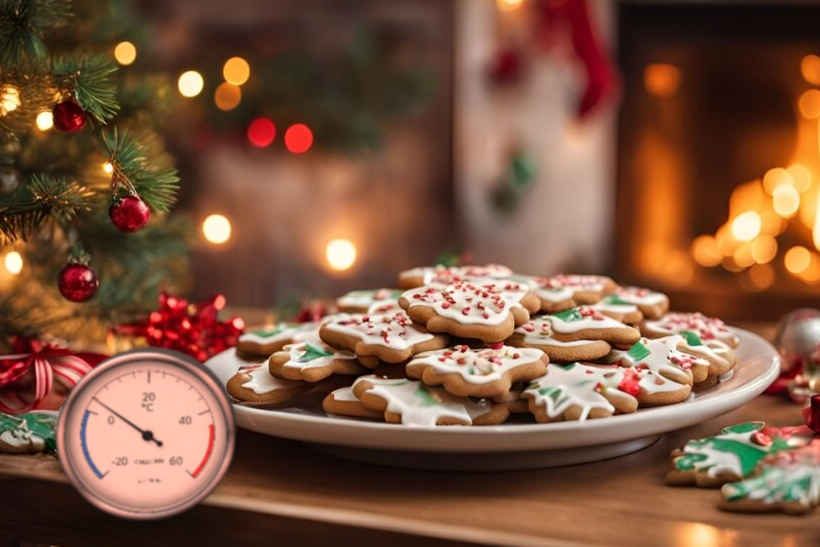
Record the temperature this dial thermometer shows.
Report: 4 °C
